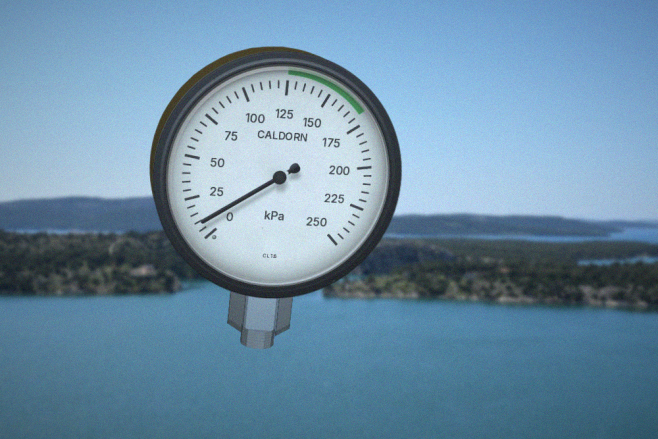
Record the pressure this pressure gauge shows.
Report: 10 kPa
